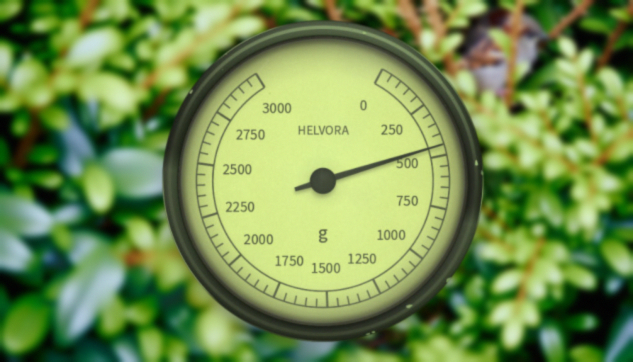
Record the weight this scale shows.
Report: 450 g
